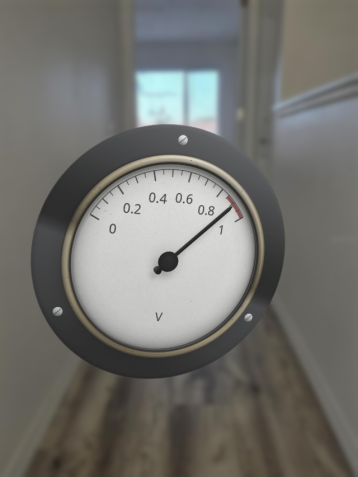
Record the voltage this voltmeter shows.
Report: 0.9 V
